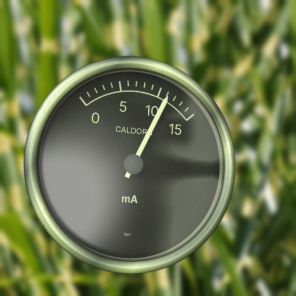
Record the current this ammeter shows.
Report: 11 mA
